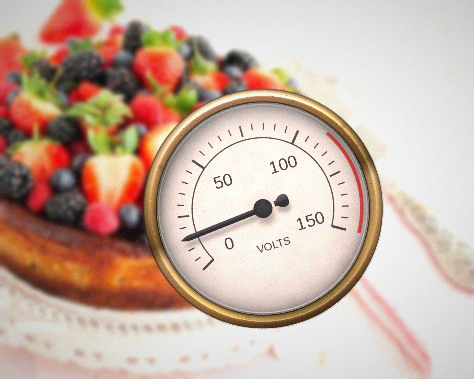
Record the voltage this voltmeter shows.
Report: 15 V
